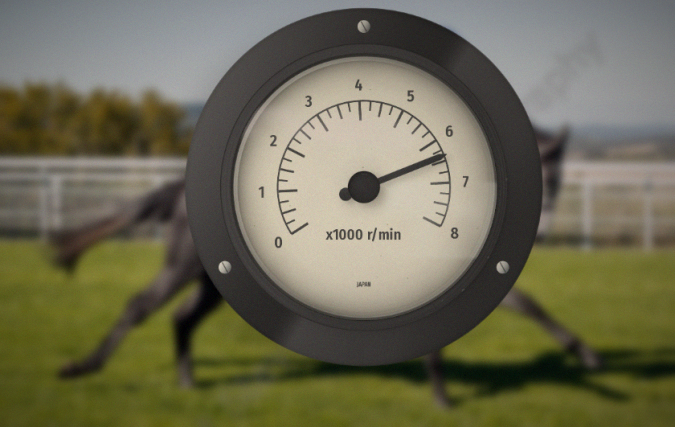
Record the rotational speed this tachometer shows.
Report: 6375 rpm
